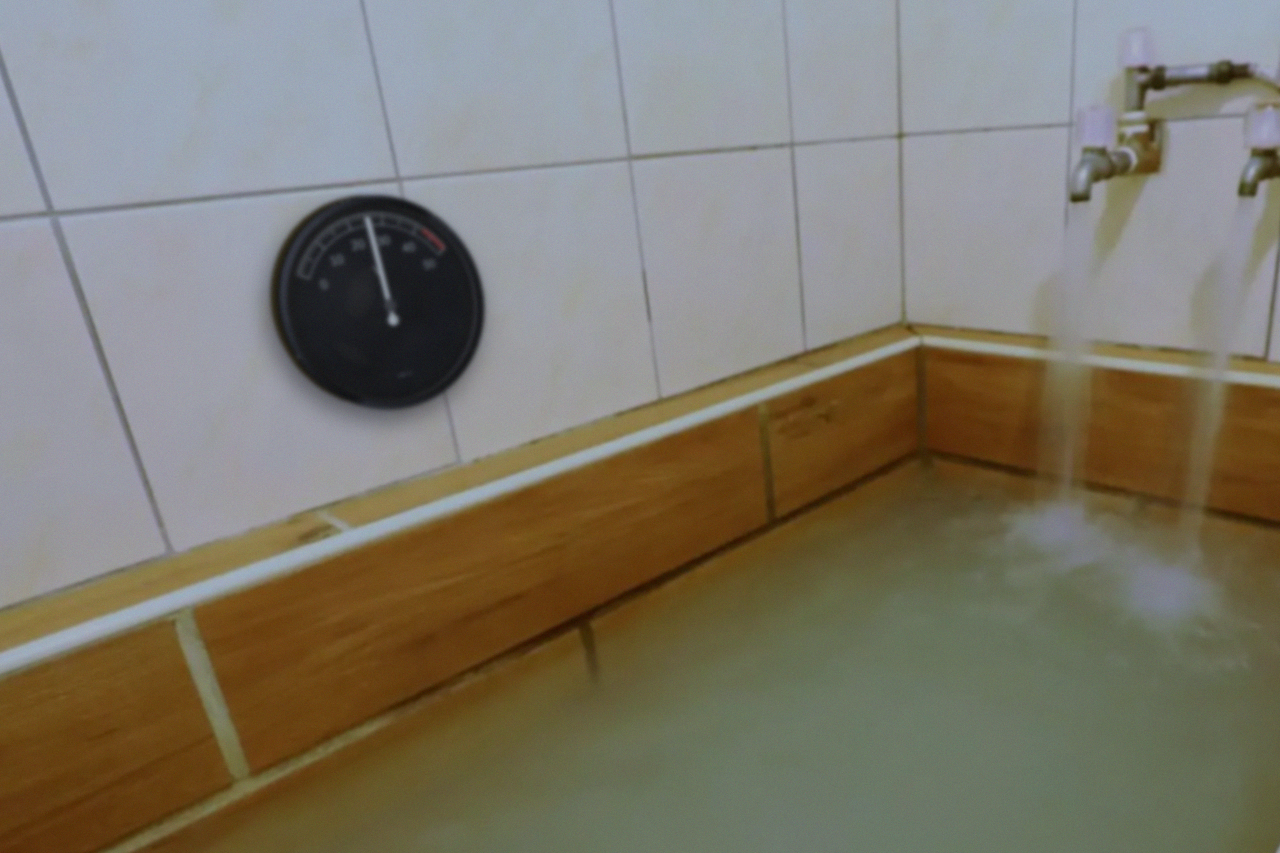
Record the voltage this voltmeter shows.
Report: 25 V
